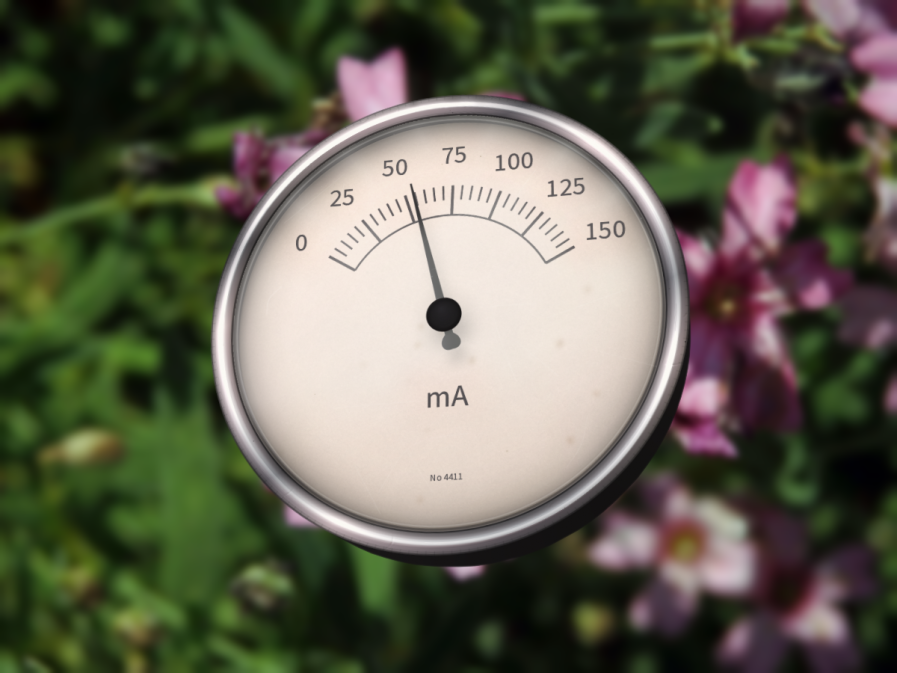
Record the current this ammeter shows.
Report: 55 mA
